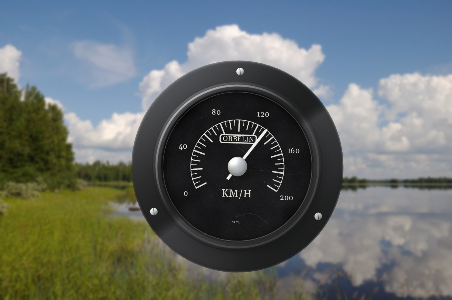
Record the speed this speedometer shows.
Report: 130 km/h
